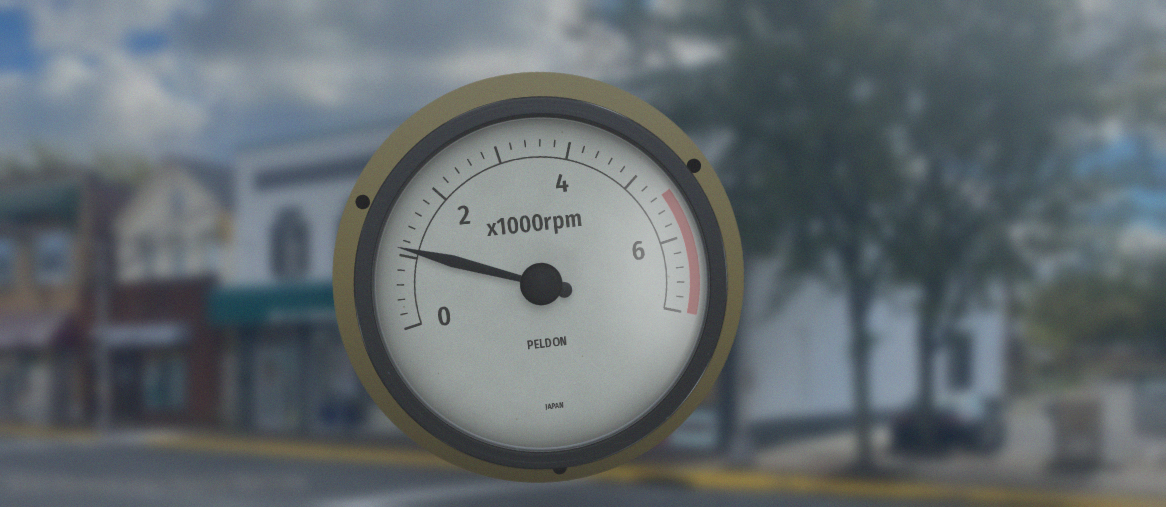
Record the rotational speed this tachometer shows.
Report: 1100 rpm
